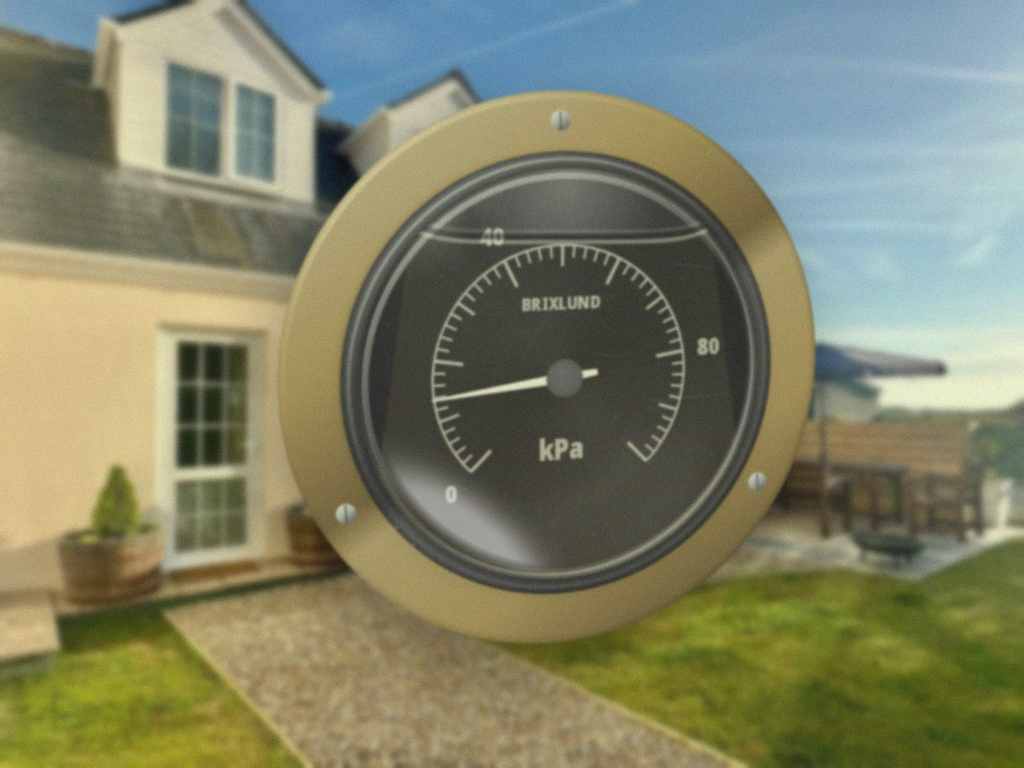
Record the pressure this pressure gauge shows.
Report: 14 kPa
